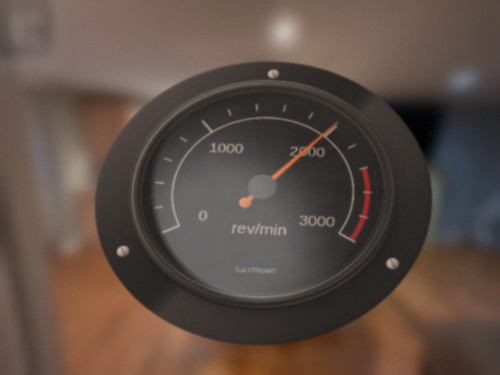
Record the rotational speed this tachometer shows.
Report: 2000 rpm
